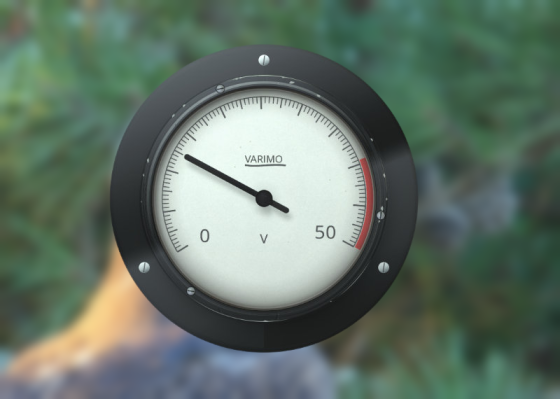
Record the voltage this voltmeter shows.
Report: 12.5 V
